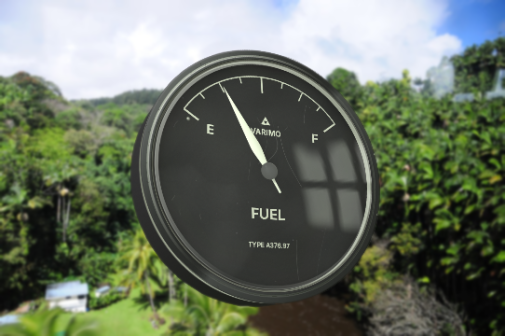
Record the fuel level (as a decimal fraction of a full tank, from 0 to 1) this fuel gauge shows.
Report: 0.25
